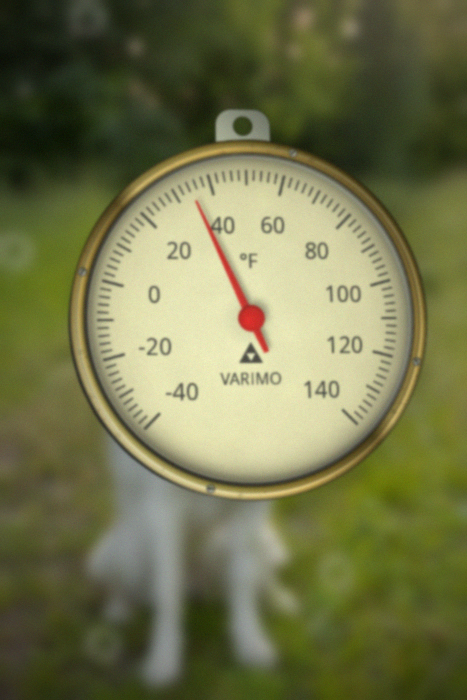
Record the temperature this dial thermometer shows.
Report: 34 °F
